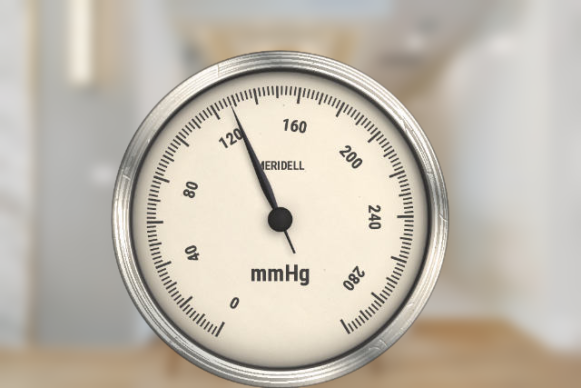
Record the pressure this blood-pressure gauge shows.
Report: 128 mmHg
